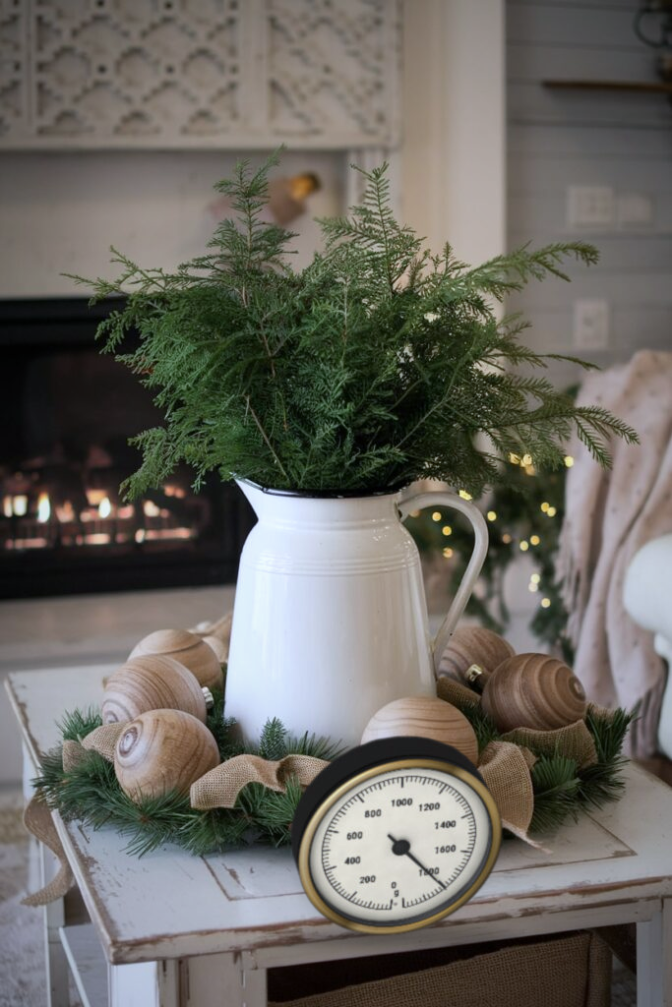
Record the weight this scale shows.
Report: 1800 g
